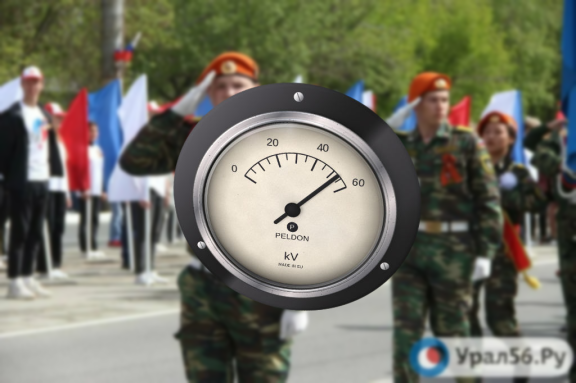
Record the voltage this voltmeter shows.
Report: 52.5 kV
